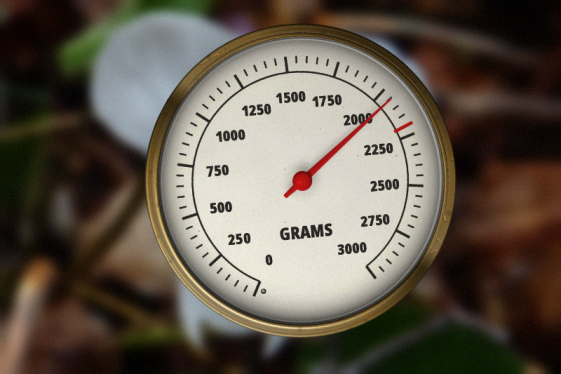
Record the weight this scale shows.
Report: 2050 g
